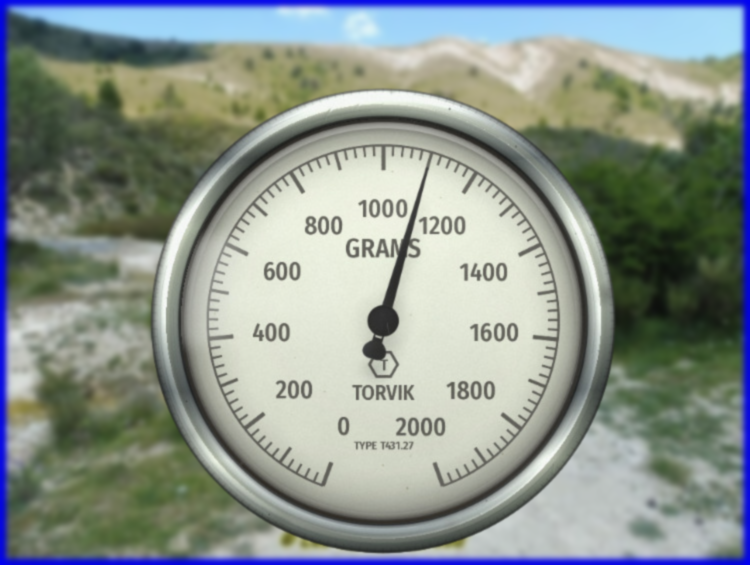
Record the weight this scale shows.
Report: 1100 g
